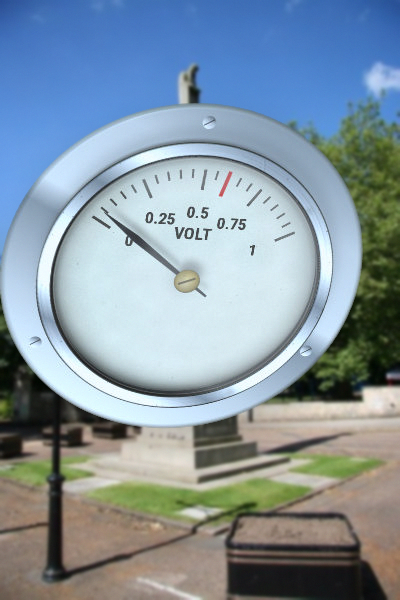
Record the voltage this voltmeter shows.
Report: 0.05 V
